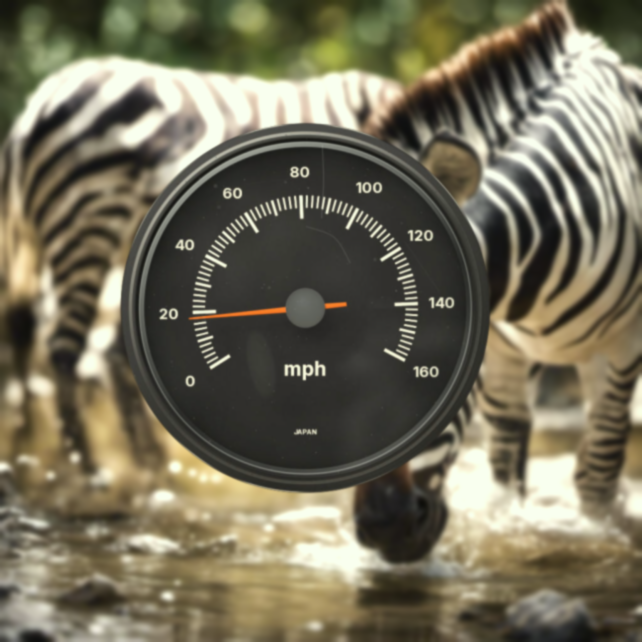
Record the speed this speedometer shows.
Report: 18 mph
